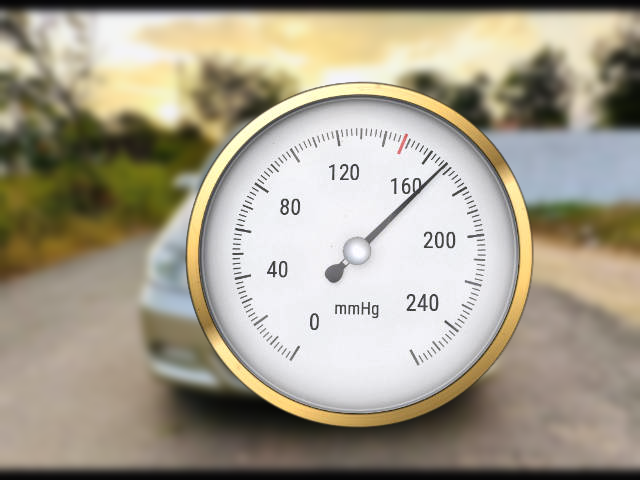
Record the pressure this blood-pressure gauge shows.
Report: 168 mmHg
